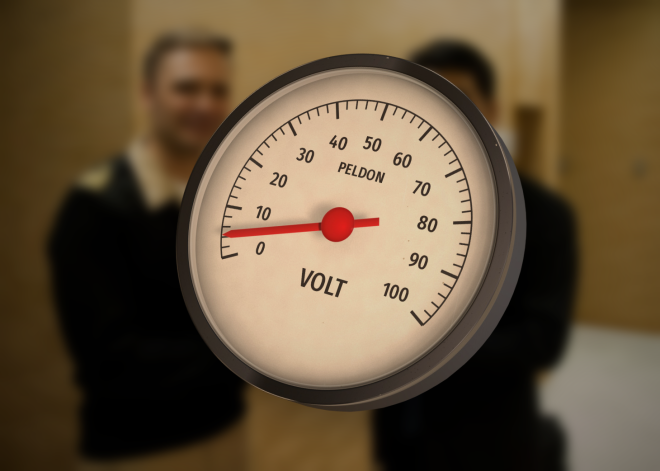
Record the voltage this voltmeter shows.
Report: 4 V
